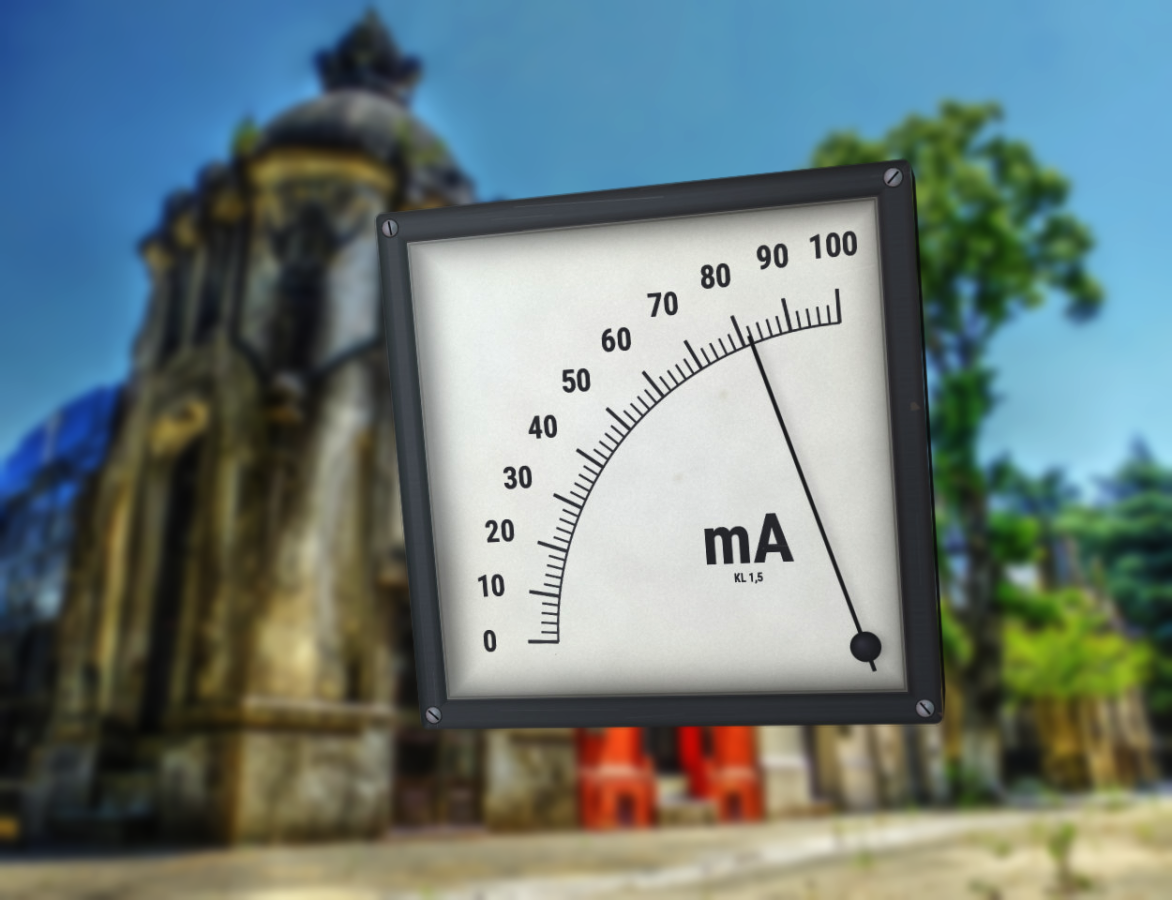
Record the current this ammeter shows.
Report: 82 mA
